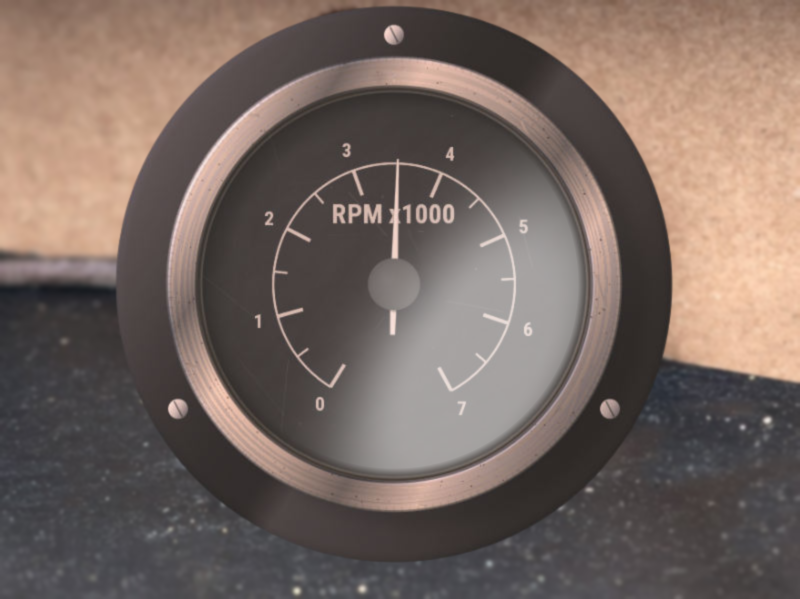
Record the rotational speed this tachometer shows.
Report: 3500 rpm
